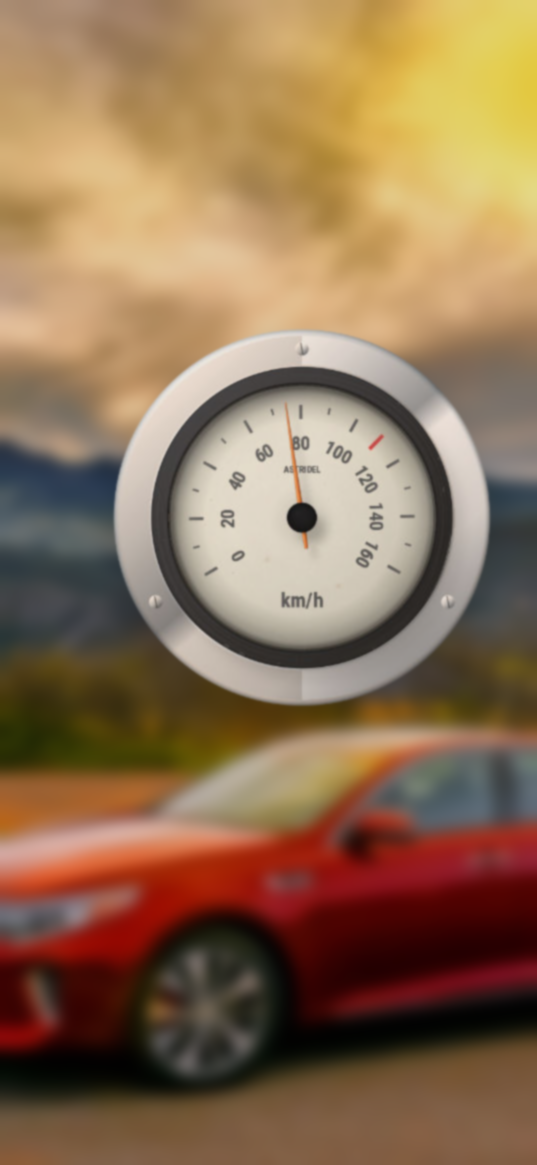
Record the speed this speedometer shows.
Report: 75 km/h
